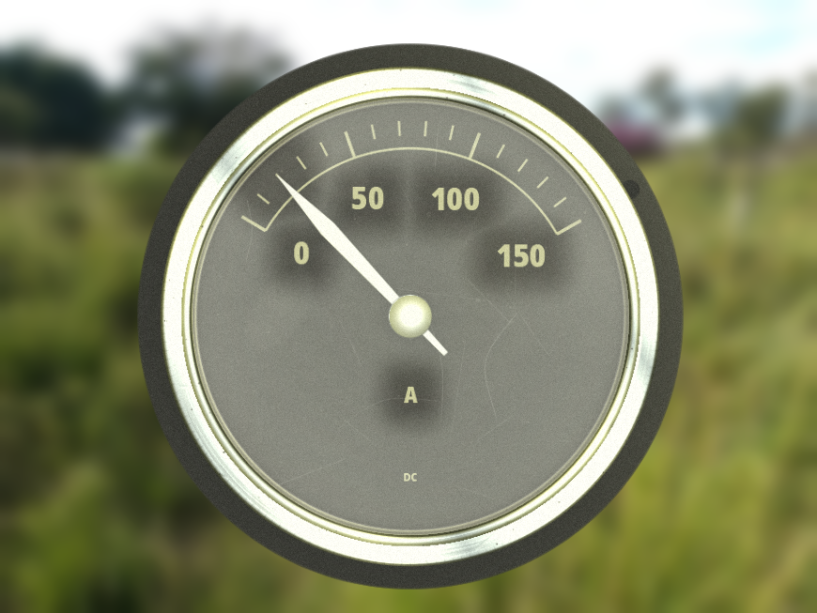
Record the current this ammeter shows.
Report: 20 A
